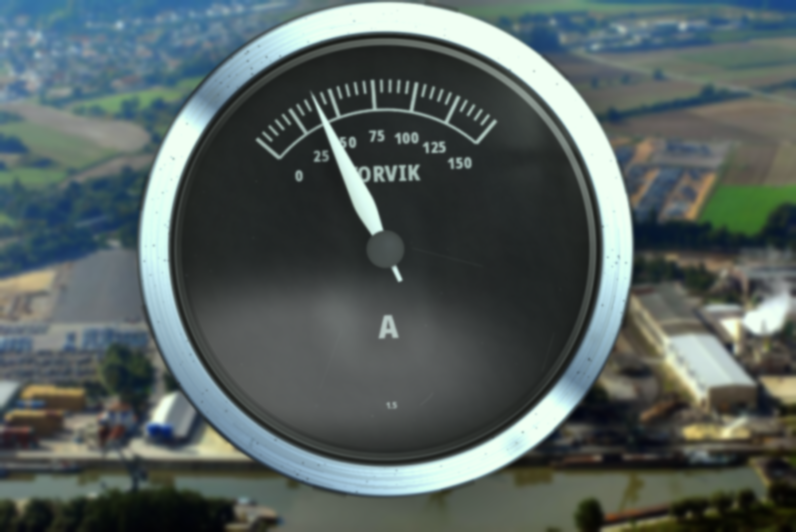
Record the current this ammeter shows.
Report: 40 A
